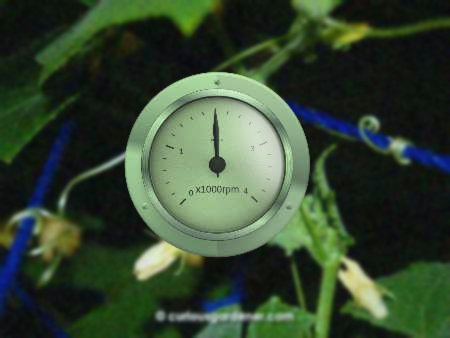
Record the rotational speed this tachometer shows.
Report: 2000 rpm
